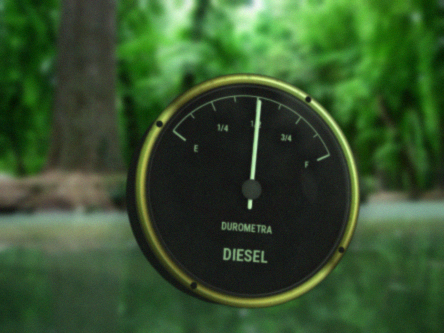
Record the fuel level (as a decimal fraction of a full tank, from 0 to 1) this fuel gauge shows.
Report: 0.5
